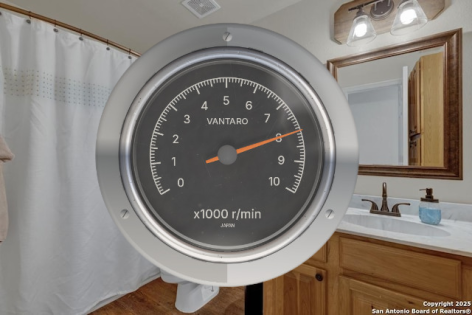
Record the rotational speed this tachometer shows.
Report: 8000 rpm
